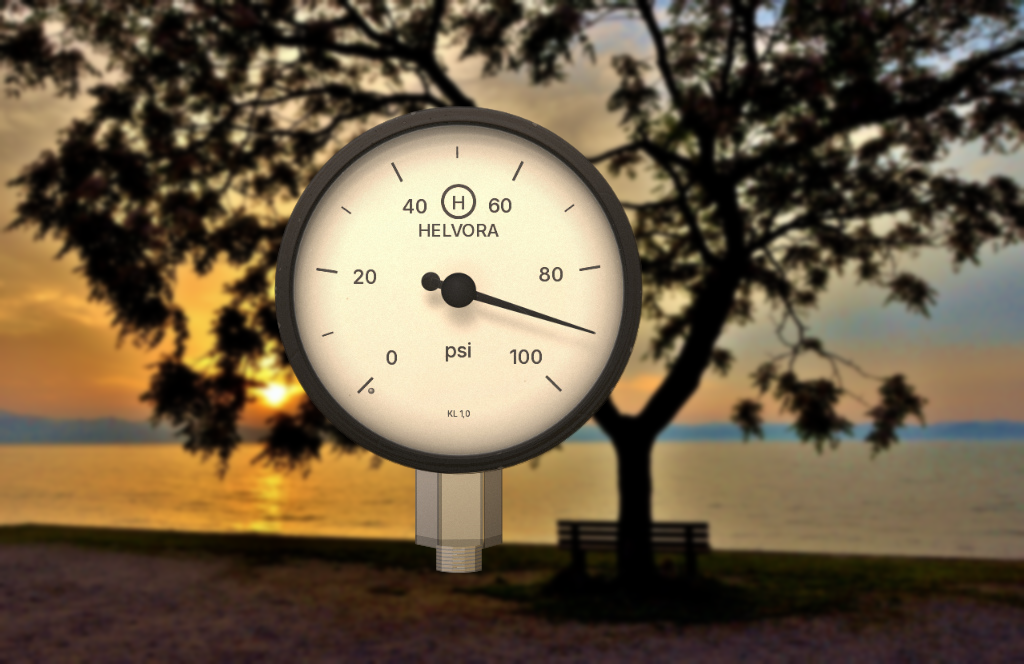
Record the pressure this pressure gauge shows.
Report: 90 psi
